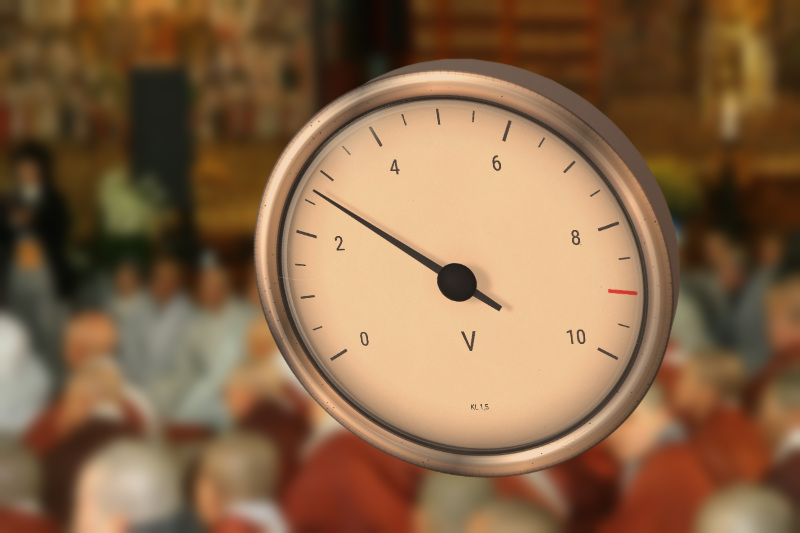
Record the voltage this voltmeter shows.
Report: 2.75 V
